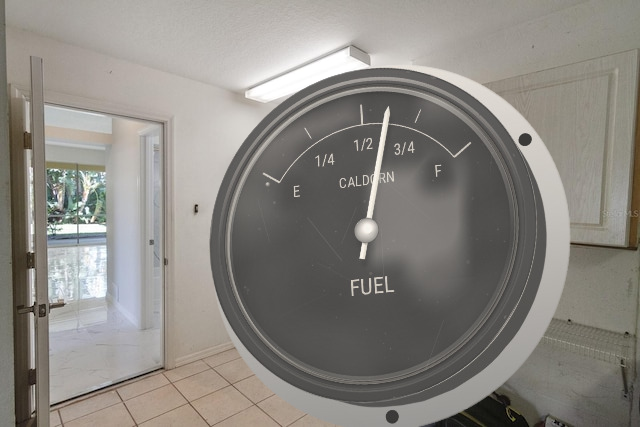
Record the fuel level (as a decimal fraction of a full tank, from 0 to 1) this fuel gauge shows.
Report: 0.625
